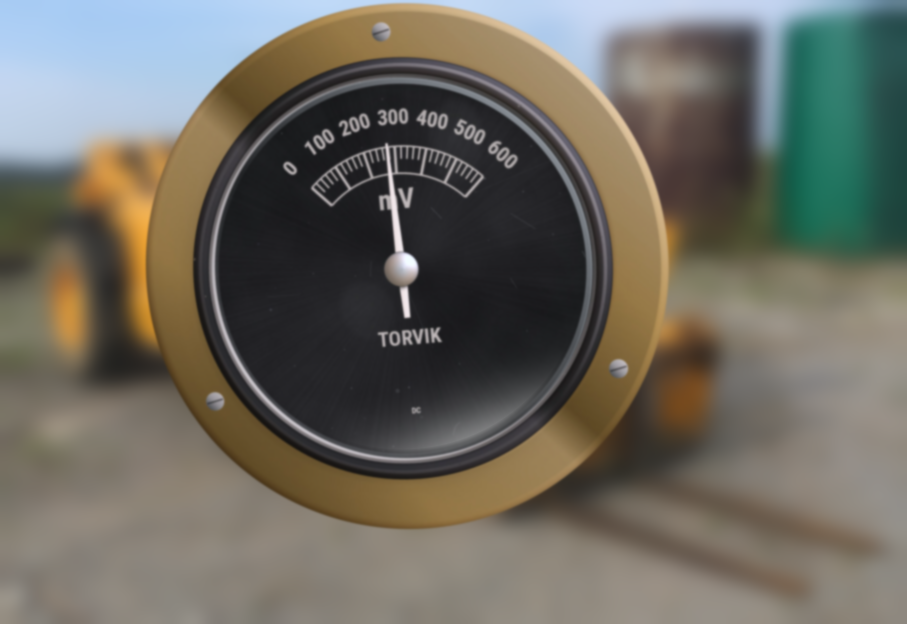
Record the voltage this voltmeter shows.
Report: 280 mV
